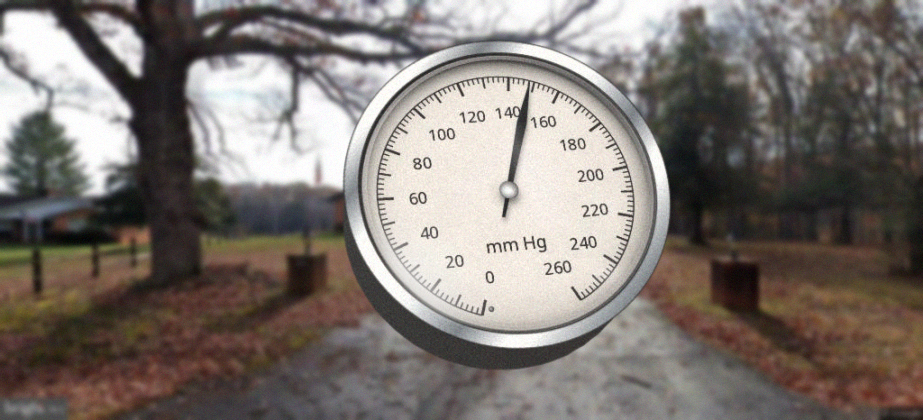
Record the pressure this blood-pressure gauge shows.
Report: 148 mmHg
